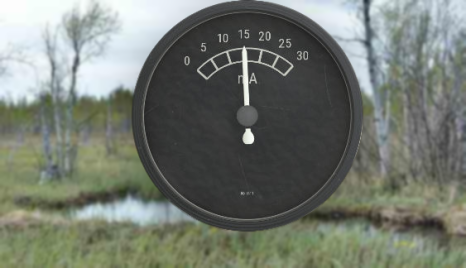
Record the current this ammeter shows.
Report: 15 mA
